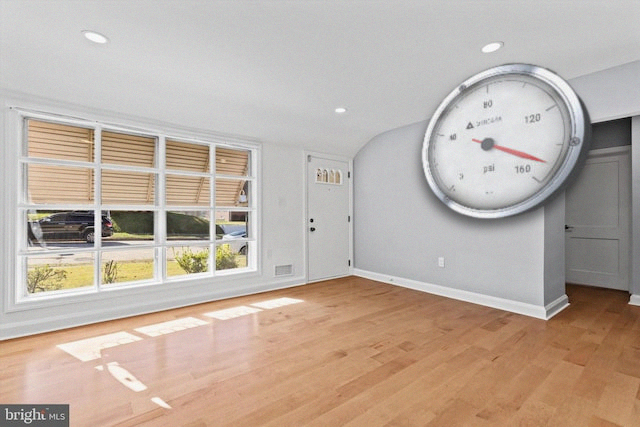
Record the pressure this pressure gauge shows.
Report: 150 psi
